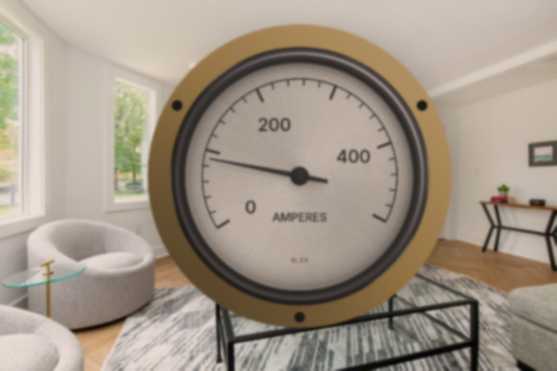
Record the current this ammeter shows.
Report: 90 A
